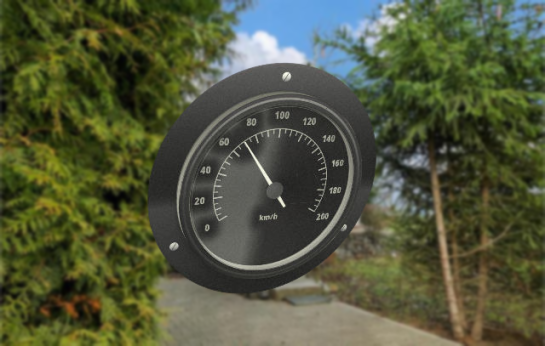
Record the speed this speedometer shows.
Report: 70 km/h
